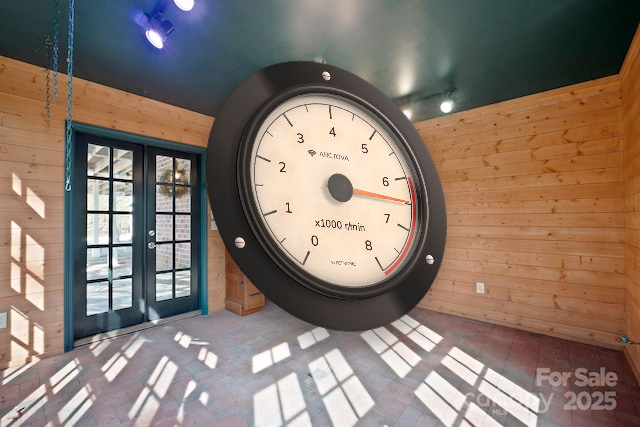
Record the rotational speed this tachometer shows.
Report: 6500 rpm
